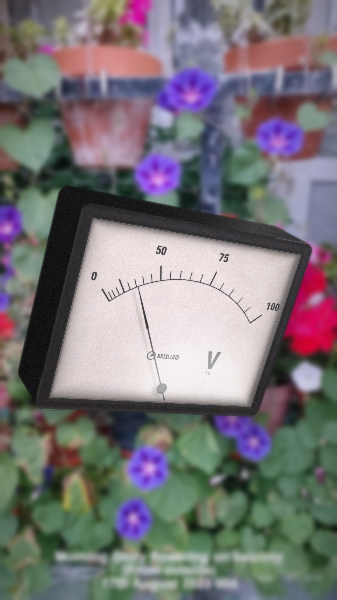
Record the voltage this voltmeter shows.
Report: 35 V
